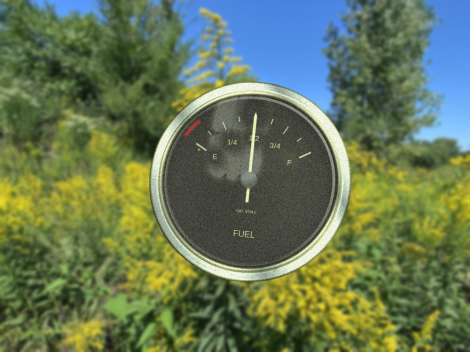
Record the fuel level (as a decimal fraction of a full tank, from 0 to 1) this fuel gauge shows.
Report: 0.5
